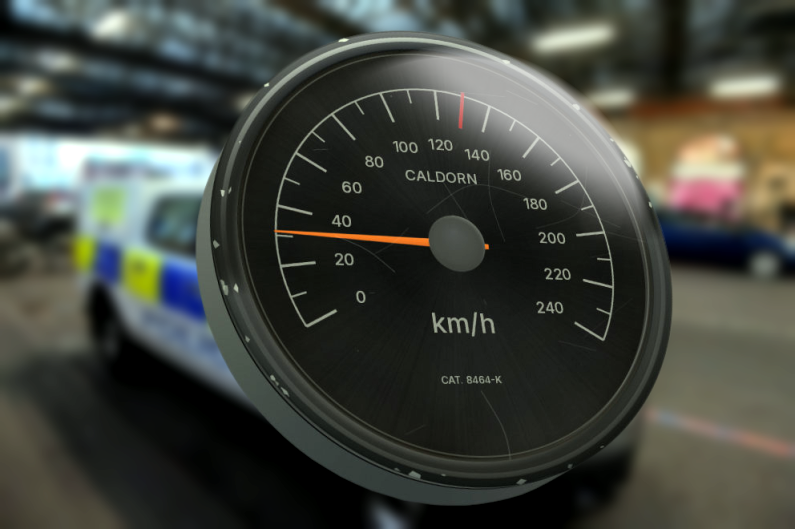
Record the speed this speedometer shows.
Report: 30 km/h
